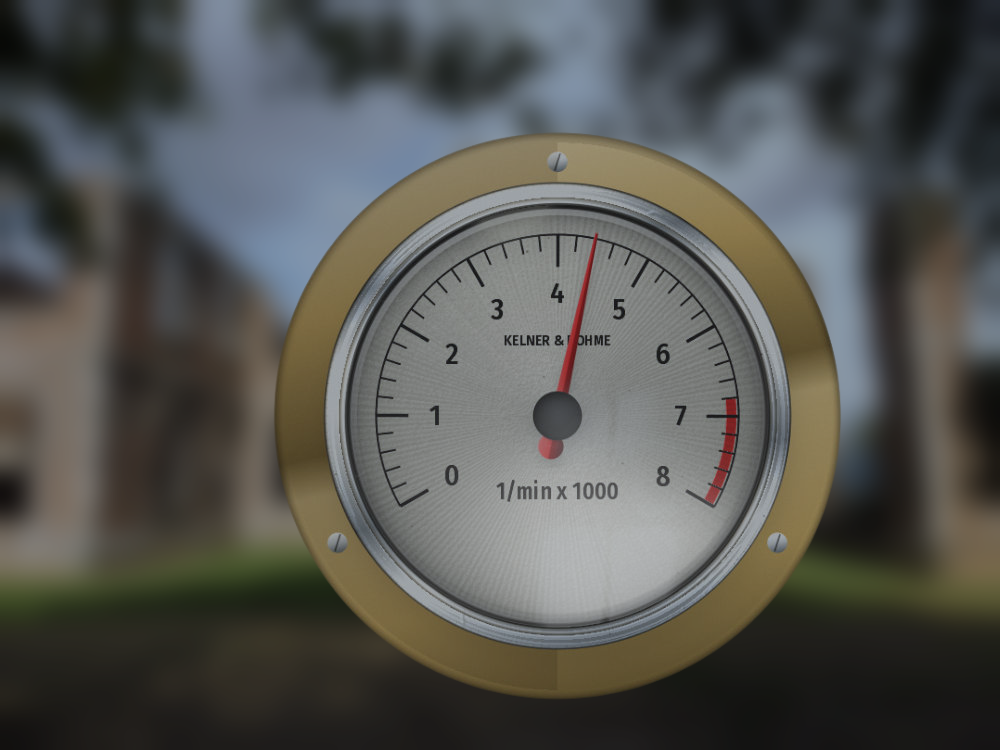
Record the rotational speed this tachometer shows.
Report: 4400 rpm
